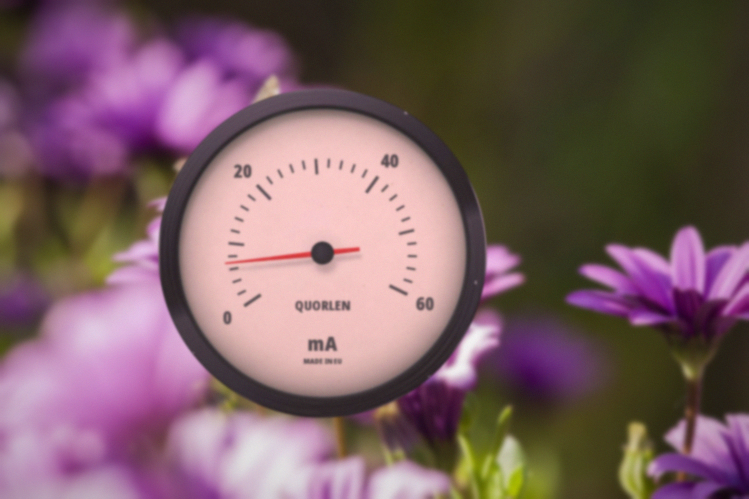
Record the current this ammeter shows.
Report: 7 mA
